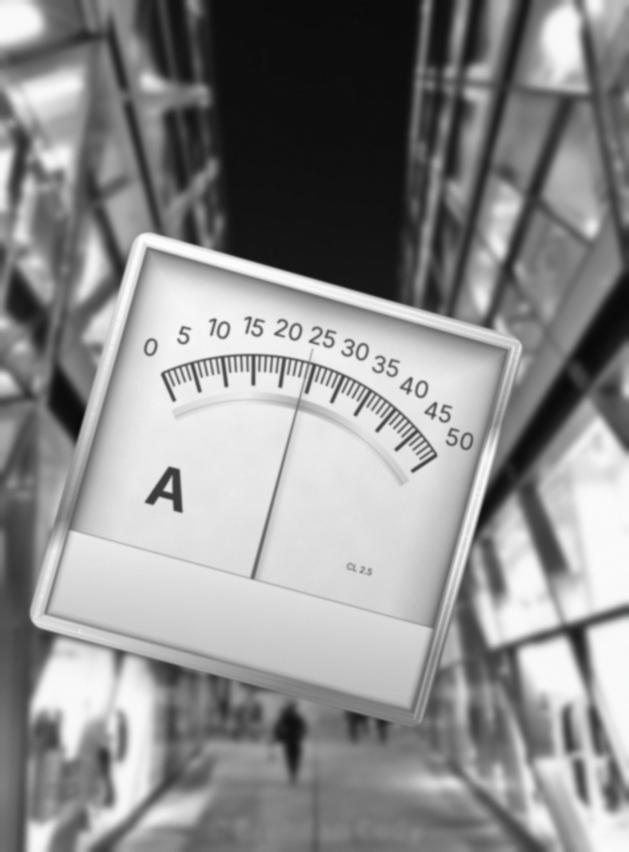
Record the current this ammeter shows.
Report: 24 A
